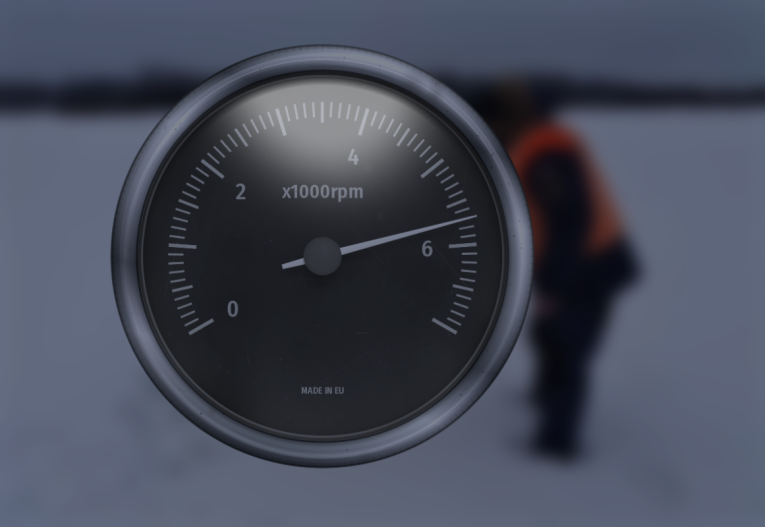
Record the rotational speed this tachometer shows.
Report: 5700 rpm
